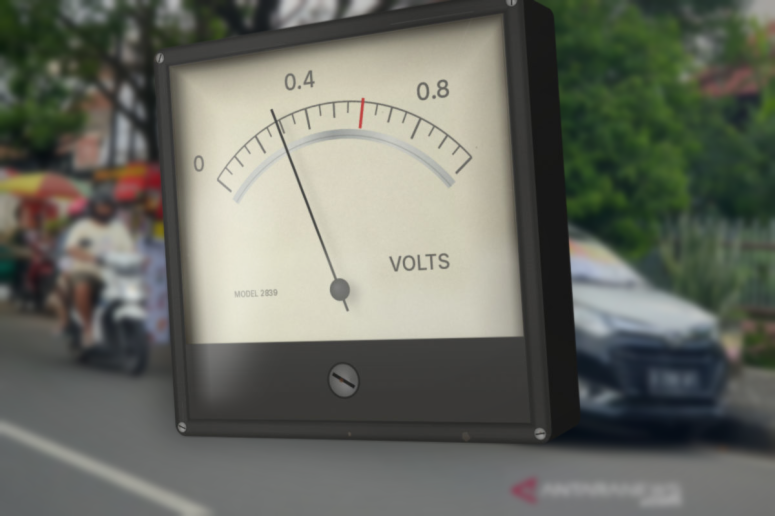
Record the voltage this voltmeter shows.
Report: 0.3 V
